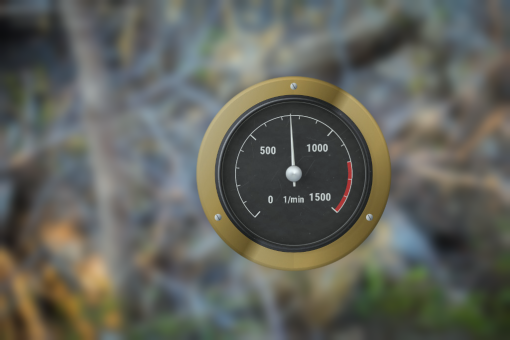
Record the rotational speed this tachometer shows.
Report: 750 rpm
